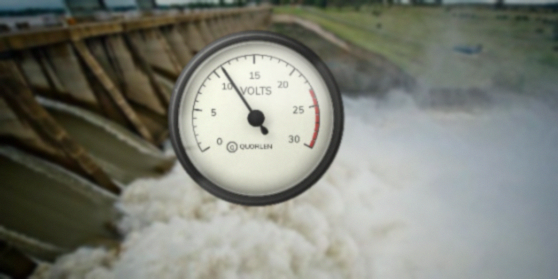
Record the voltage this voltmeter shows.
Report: 11 V
